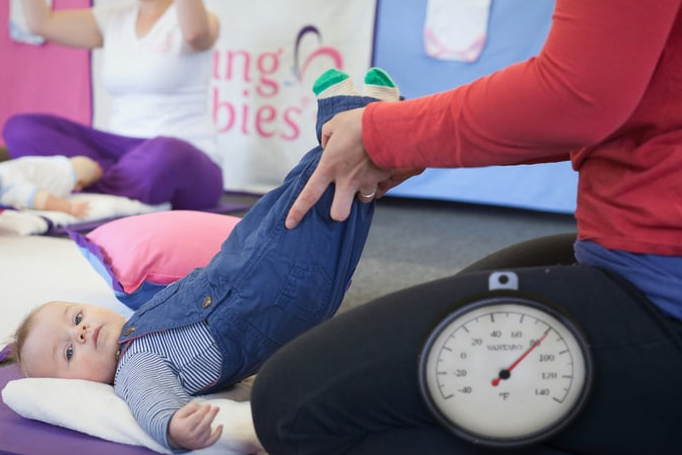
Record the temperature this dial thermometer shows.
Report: 80 °F
